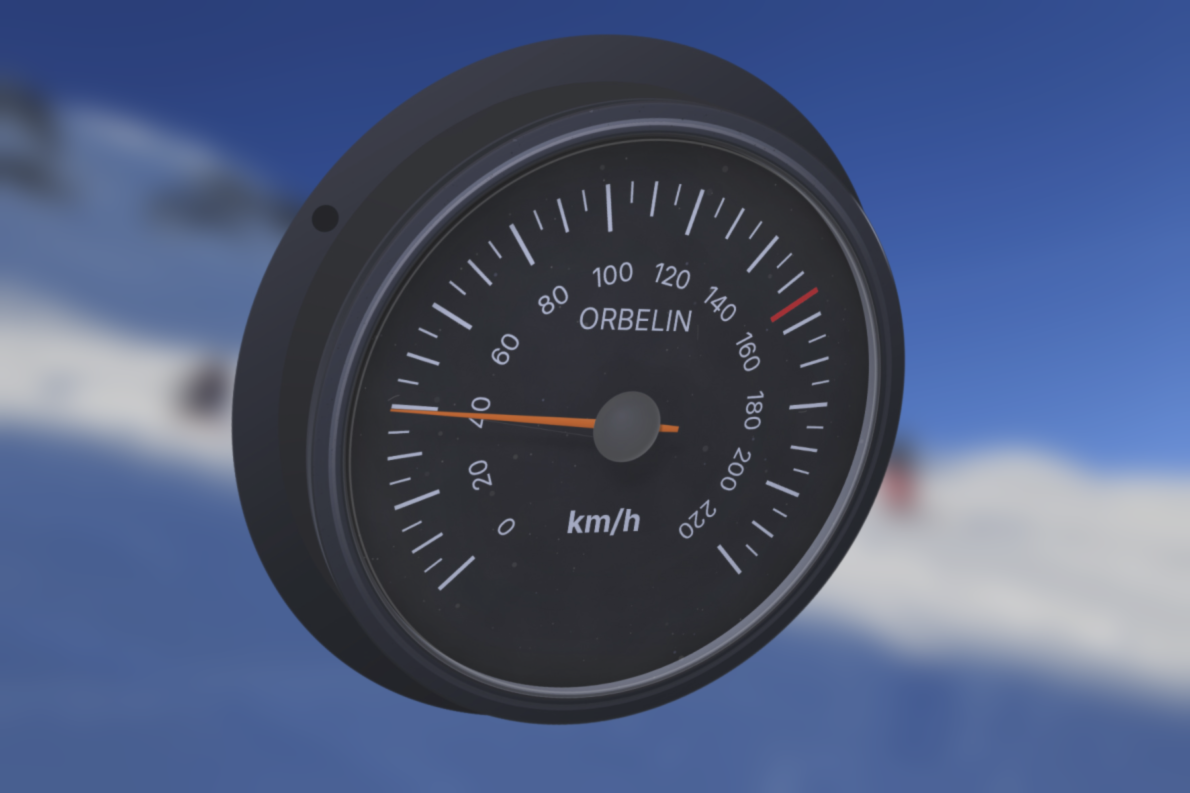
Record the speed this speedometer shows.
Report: 40 km/h
